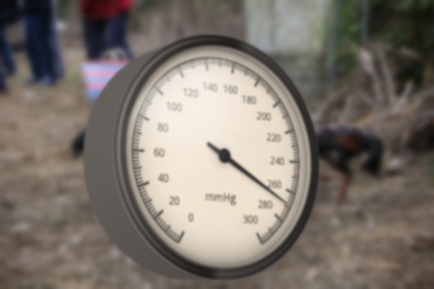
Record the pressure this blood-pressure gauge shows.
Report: 270 mmHg
